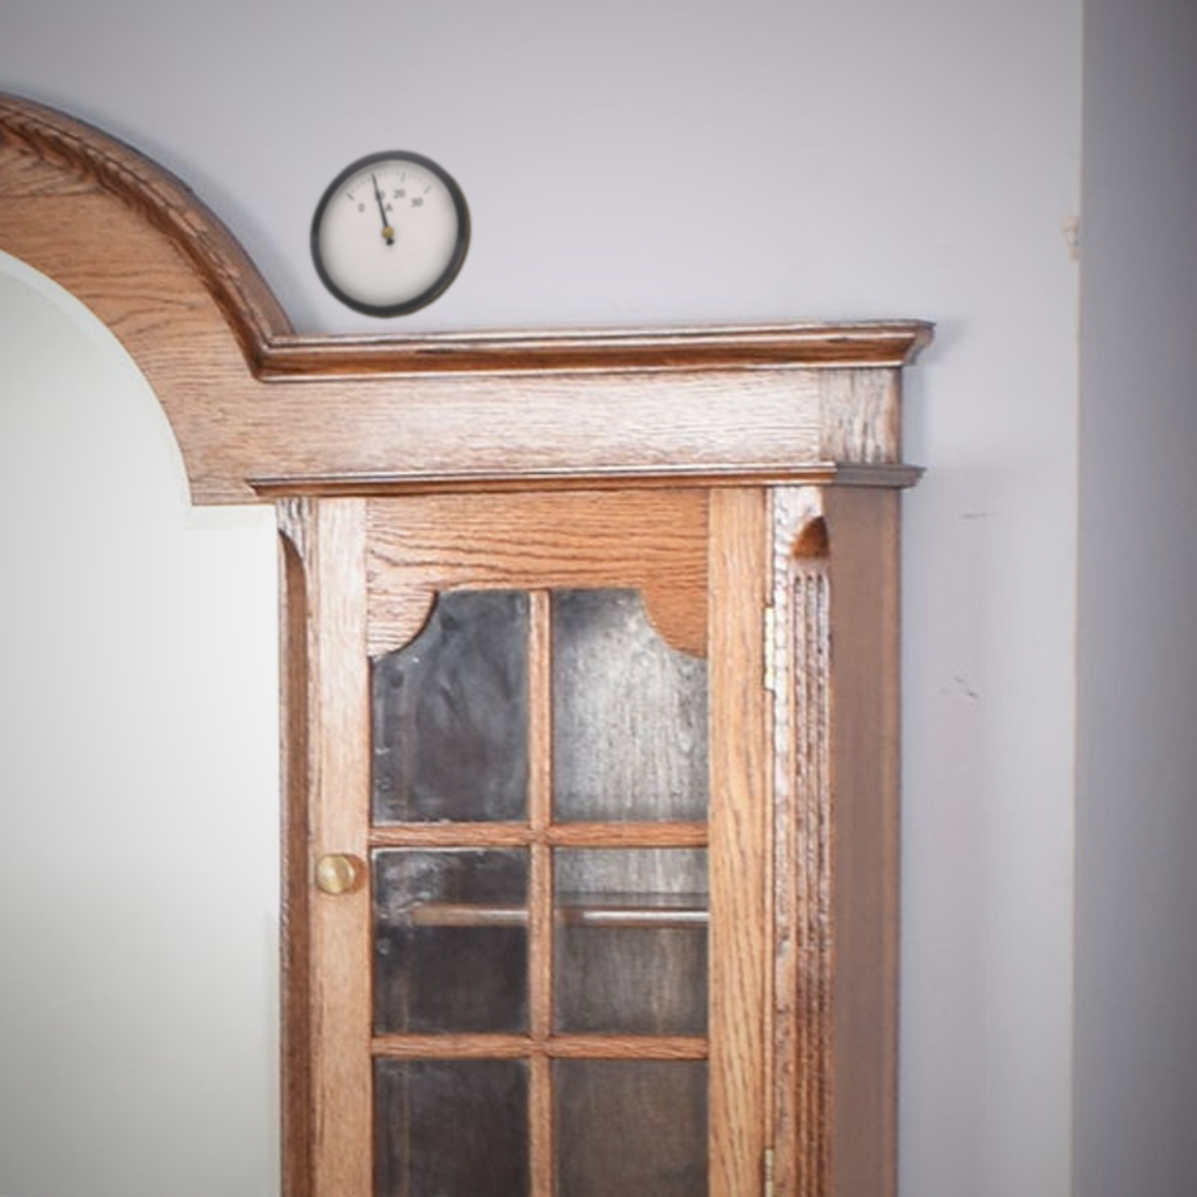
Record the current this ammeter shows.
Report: 10 A
